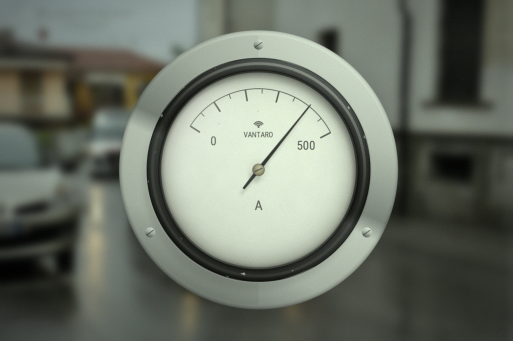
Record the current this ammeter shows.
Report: 400 A
